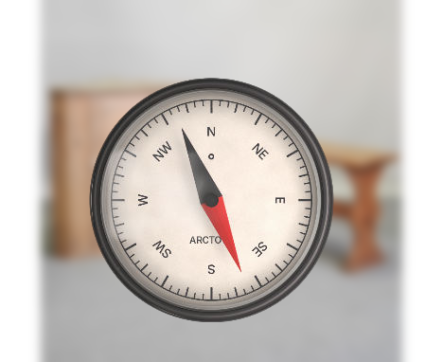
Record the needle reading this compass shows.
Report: 157.5 °
